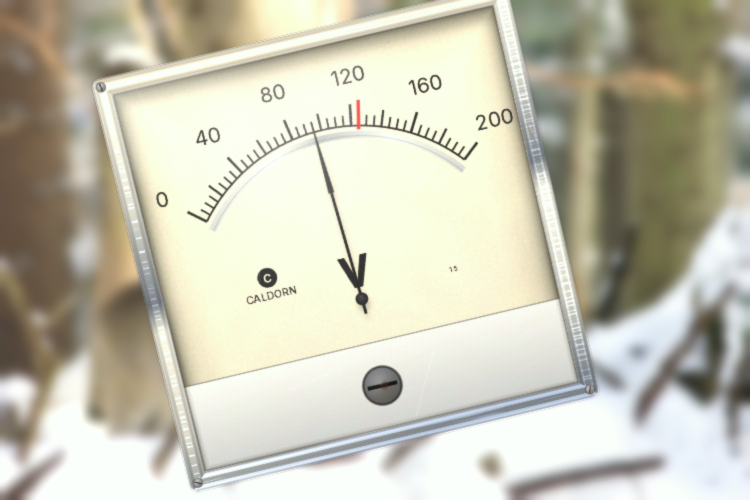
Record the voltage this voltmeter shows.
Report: 95 V
